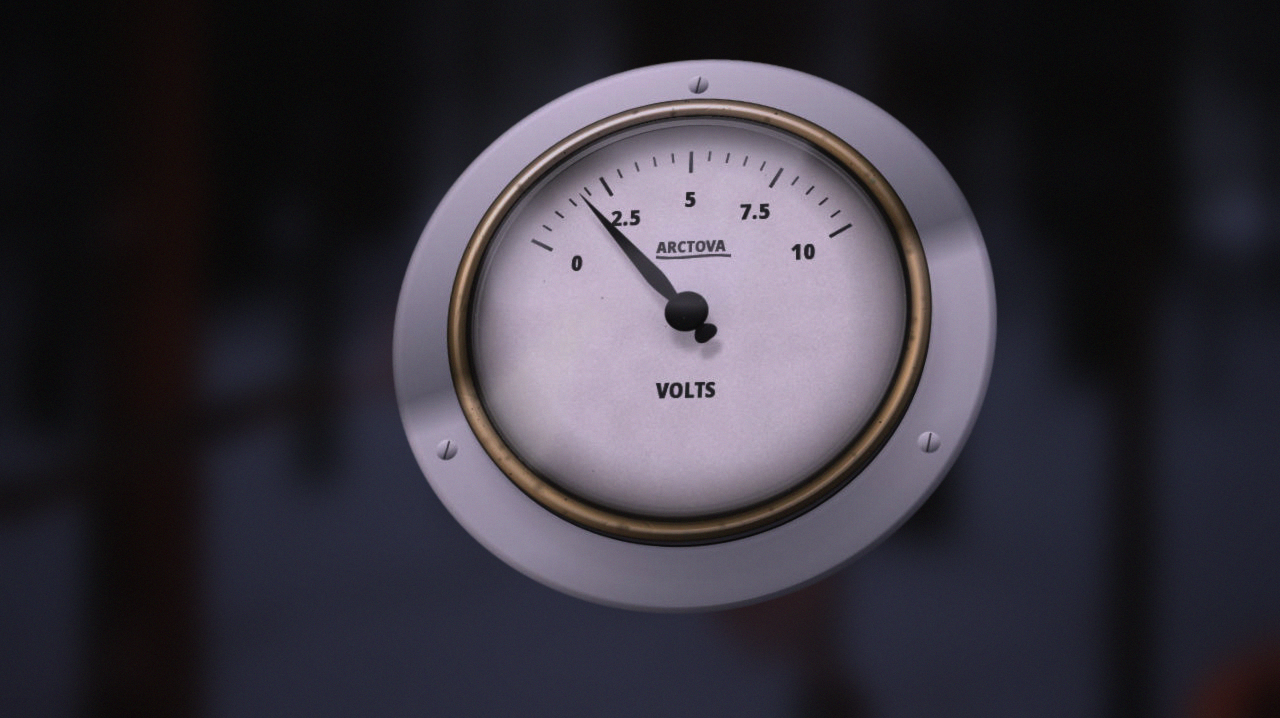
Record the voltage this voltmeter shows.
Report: 1.75 V
